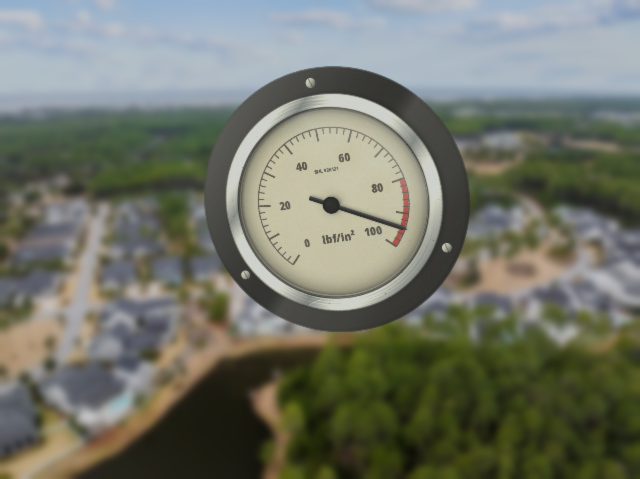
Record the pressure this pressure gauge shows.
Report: 94 psi
